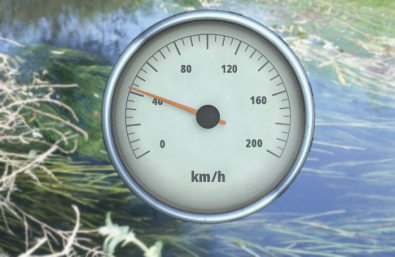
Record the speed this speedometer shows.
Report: 42.5 km/h
